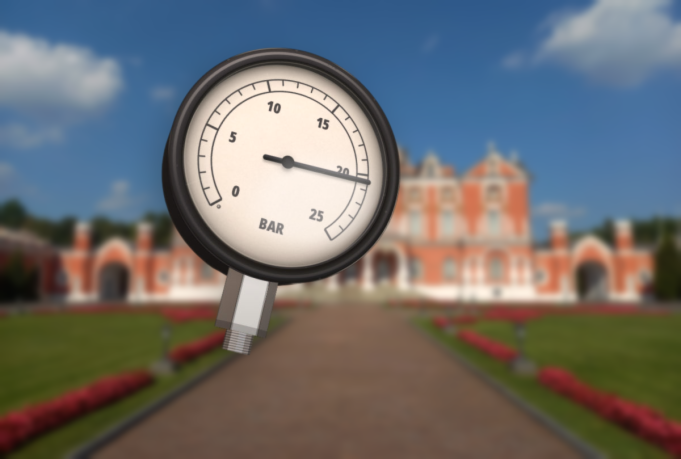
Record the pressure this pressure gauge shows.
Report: 20.5 bar
